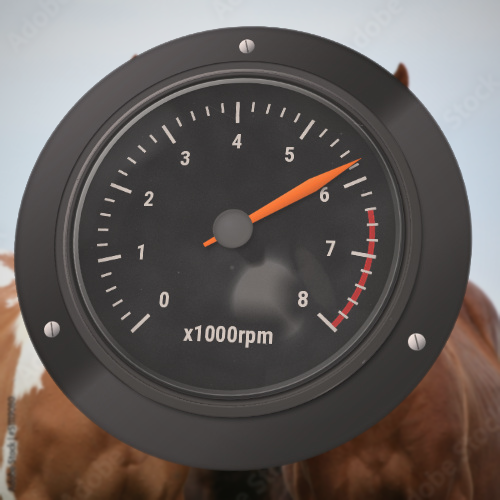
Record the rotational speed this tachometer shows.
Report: 5800 rpm
